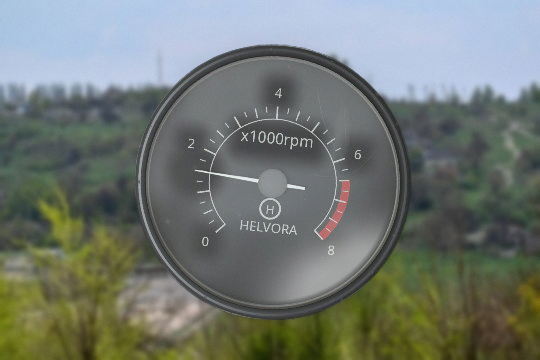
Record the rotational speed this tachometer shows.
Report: 1500 rpm
